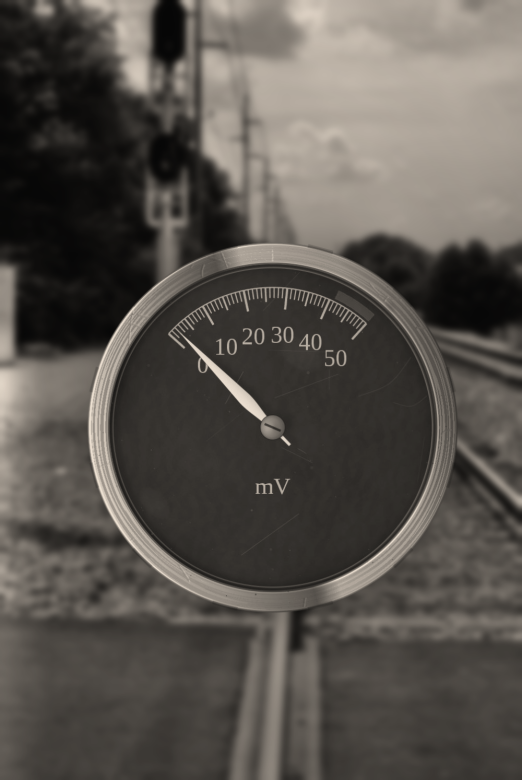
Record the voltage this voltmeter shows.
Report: 2 mV
